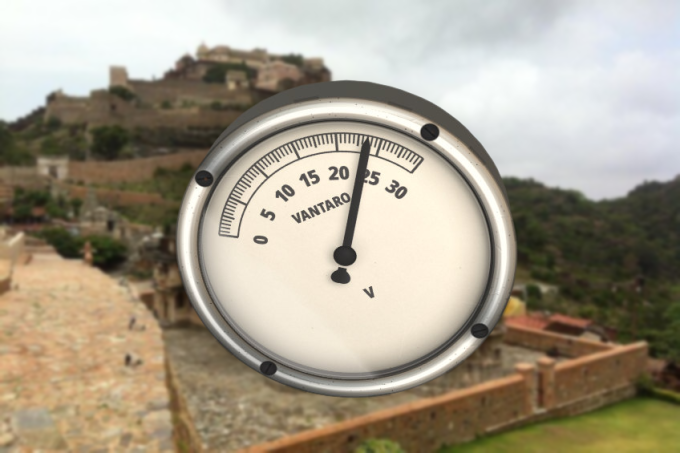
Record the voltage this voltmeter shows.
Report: 23.5 V
